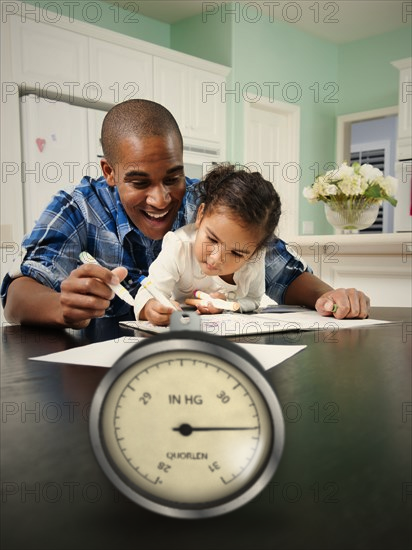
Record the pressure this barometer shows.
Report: 30.4 inHg
